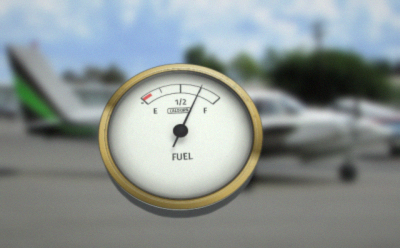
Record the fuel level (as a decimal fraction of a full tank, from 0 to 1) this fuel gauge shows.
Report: 0.75
